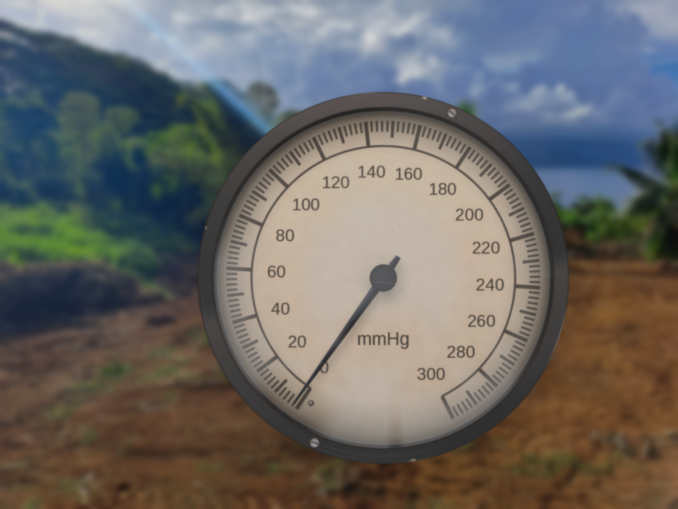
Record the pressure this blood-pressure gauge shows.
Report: 2 mmHg
